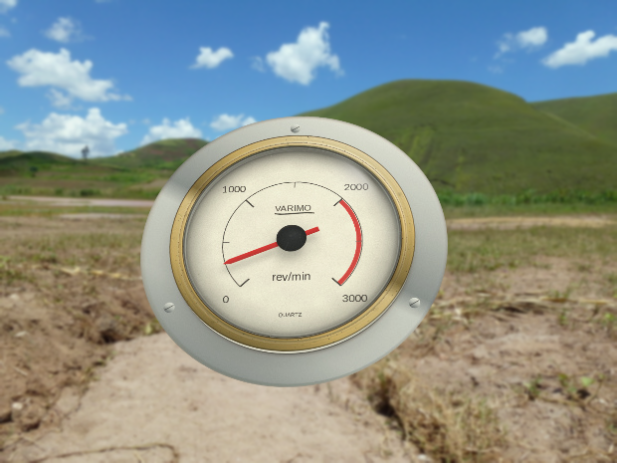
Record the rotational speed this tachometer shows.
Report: 250 rpm
